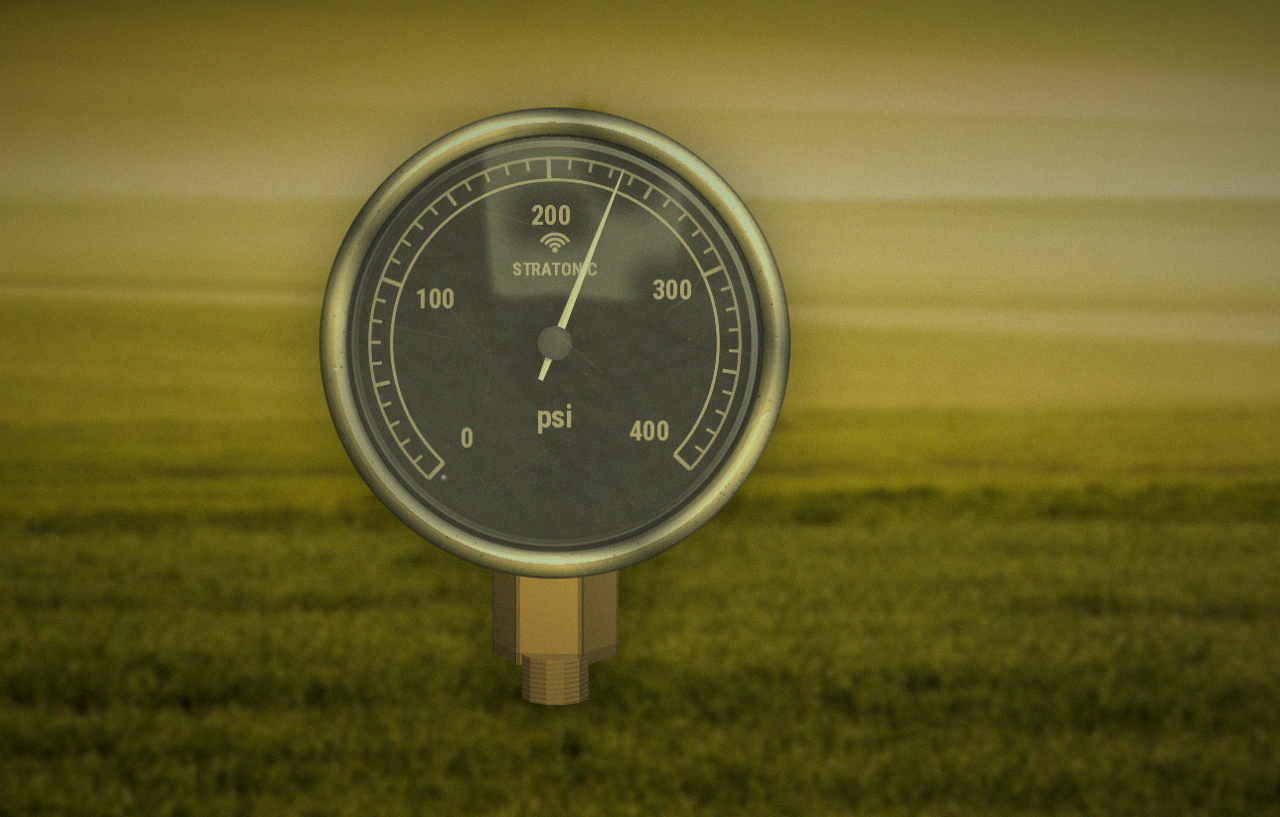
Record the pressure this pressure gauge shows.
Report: 235 psi
